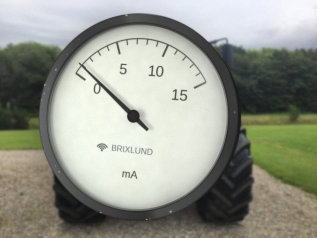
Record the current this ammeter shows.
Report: 1 mA
